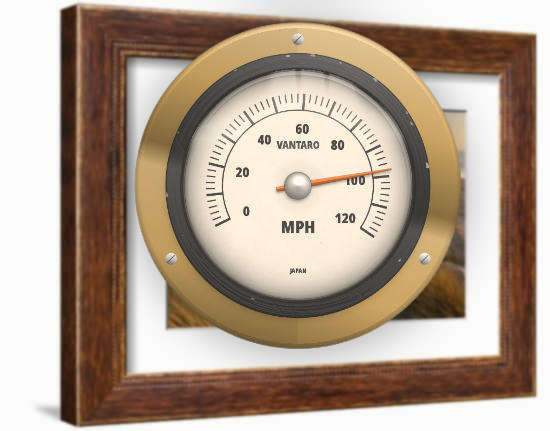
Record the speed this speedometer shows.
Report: 98 mph
